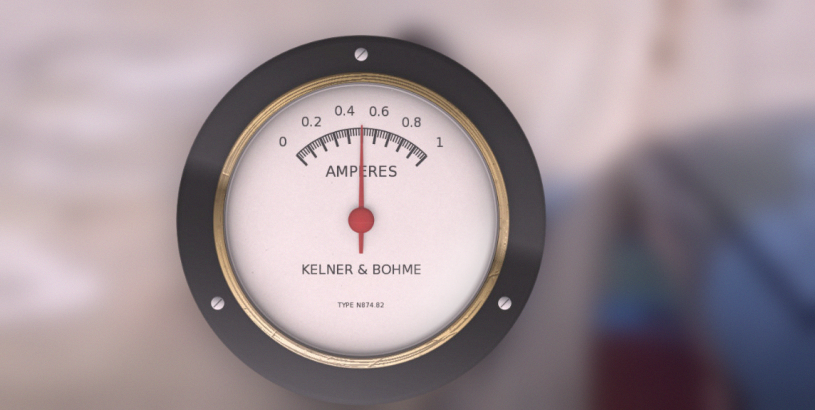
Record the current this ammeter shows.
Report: 0.5 A
